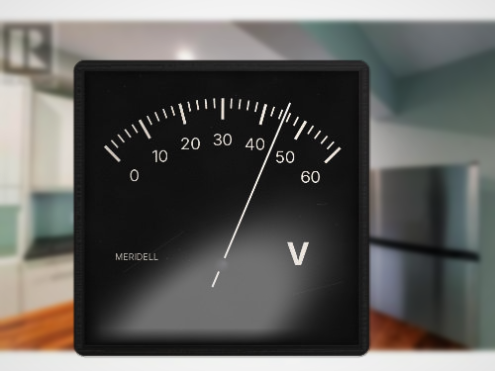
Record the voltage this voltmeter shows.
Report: 45 V
